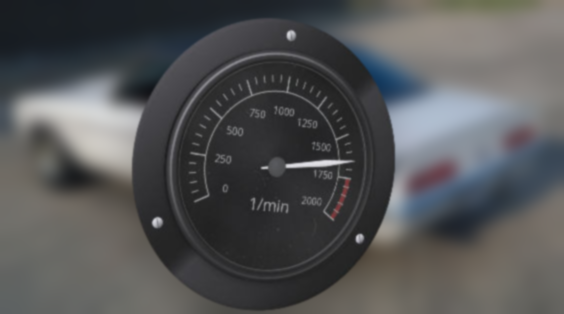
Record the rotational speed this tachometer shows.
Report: 1650 rpm
